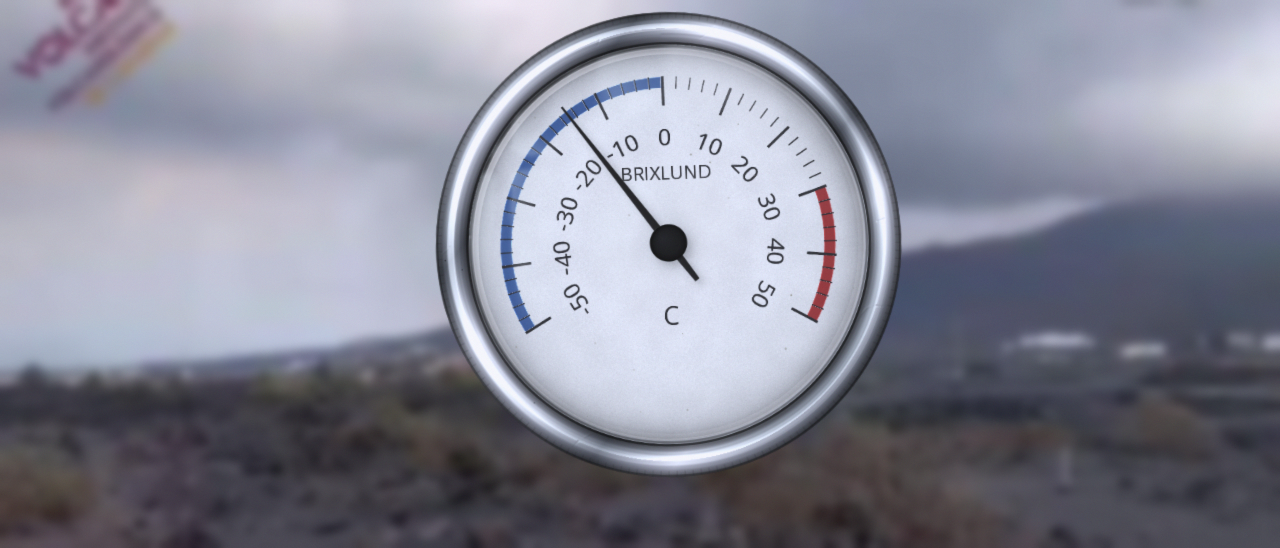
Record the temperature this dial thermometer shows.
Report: -15 °C
